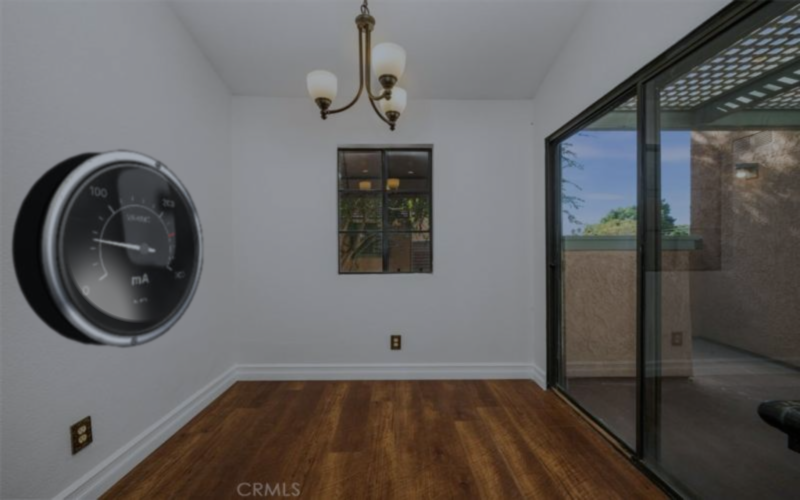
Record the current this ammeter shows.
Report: 50 mA
